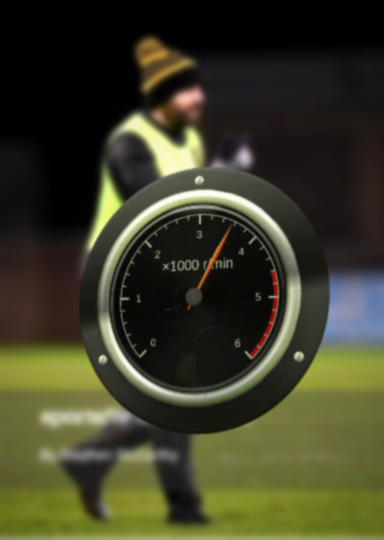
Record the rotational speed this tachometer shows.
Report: 3600 rpm
